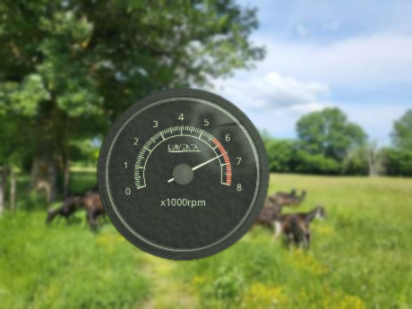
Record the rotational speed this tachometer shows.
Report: 6500 rpm
